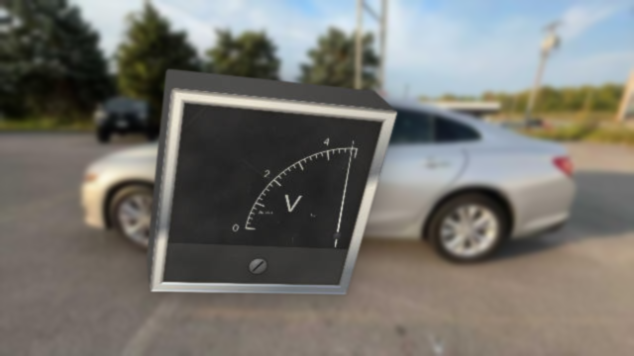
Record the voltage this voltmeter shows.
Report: 4.8 V
